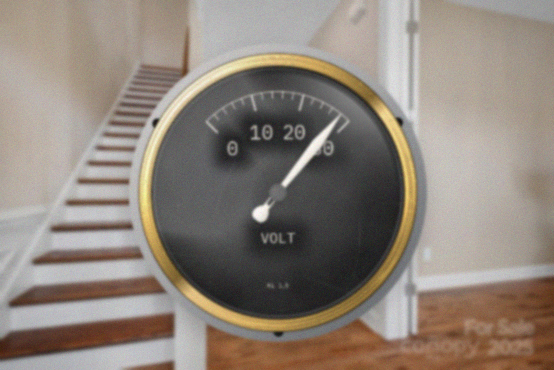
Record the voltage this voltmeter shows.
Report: 28 V
